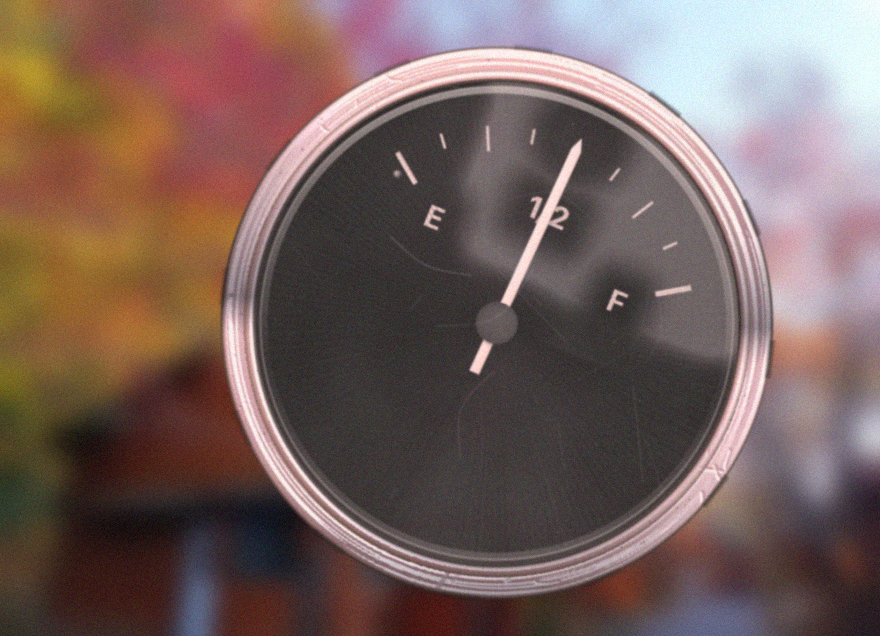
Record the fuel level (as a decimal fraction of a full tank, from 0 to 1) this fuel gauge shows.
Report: 0.5
